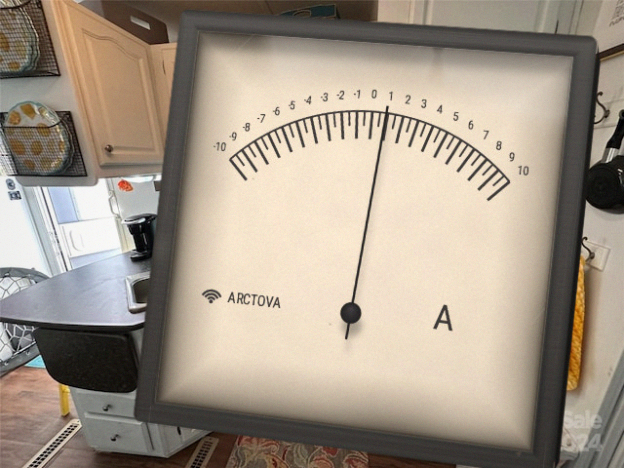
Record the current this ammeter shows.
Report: 1 A
